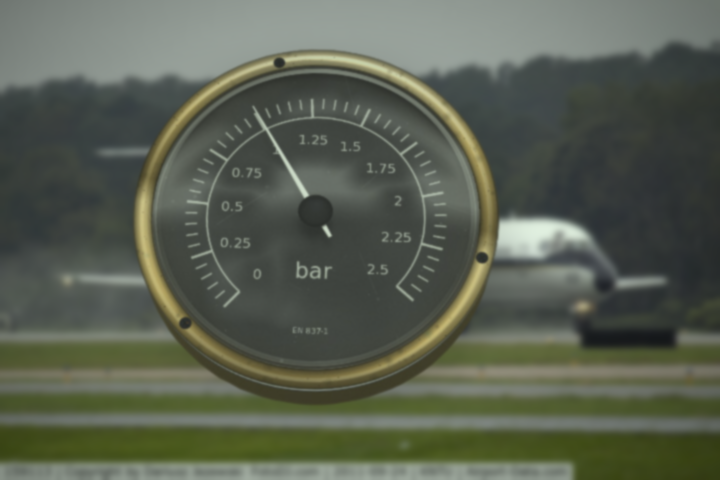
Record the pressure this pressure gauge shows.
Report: 1 bar
